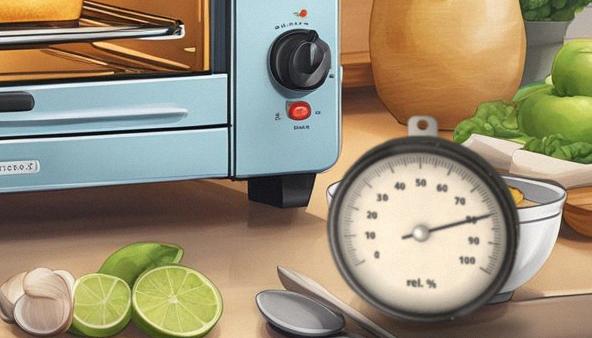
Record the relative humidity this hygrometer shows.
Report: 80 %
